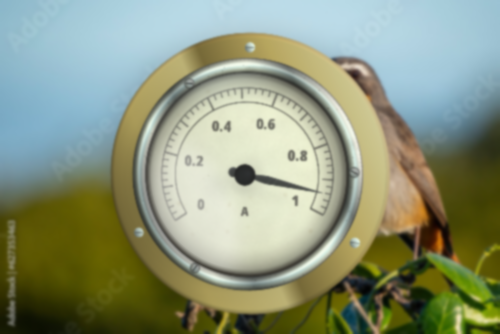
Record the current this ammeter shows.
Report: 0.94 A
